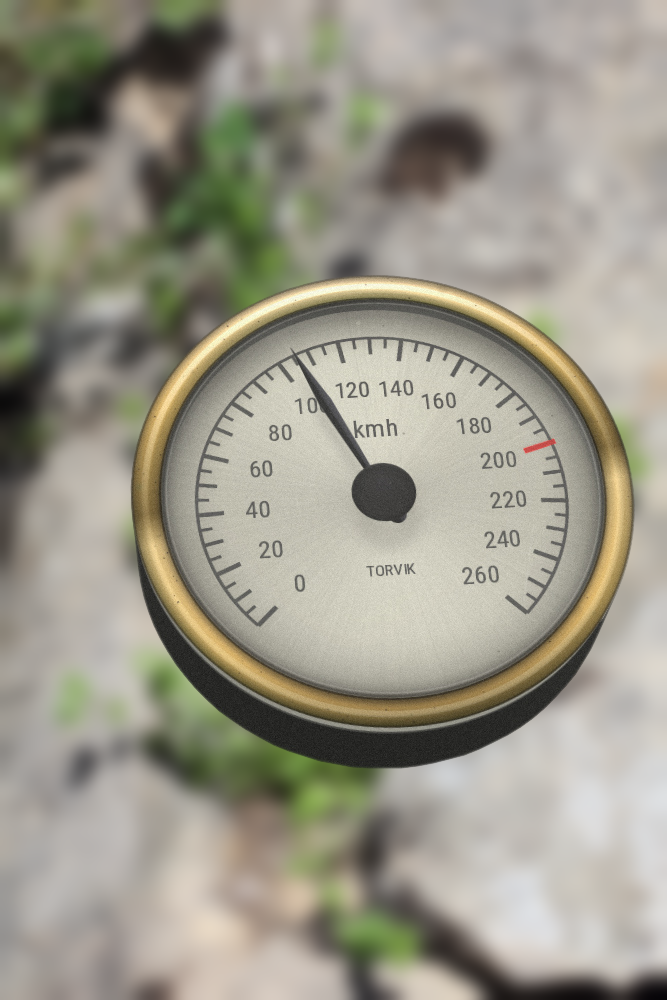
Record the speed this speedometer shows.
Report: 105 km/h
